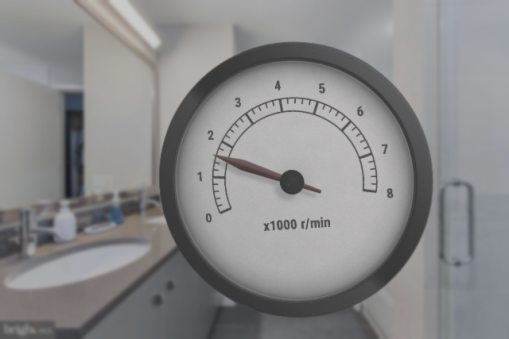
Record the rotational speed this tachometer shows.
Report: 1600 rpm
